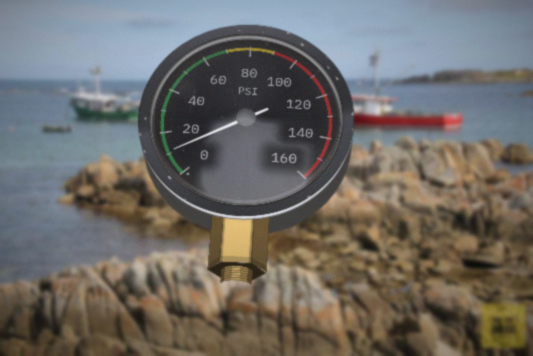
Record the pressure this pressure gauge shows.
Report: 10 psi
